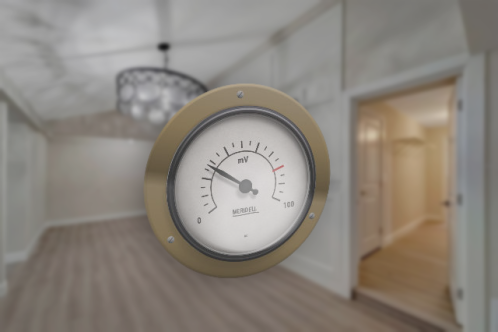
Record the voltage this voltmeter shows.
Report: 27.5 mV
